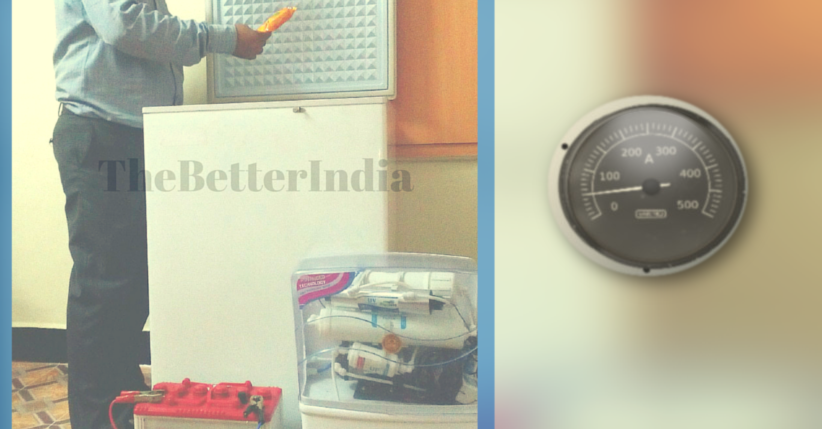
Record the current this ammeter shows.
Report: 50 A
